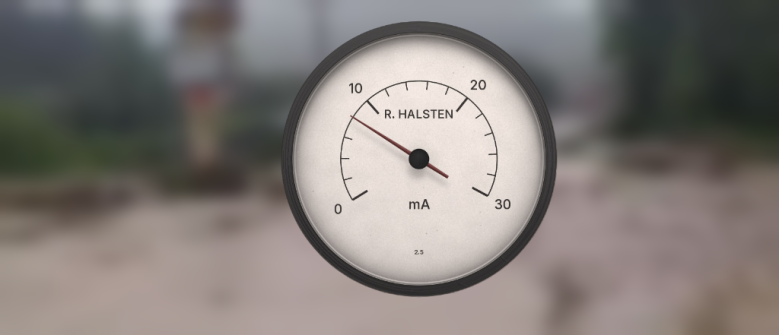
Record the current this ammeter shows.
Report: 8 mA
